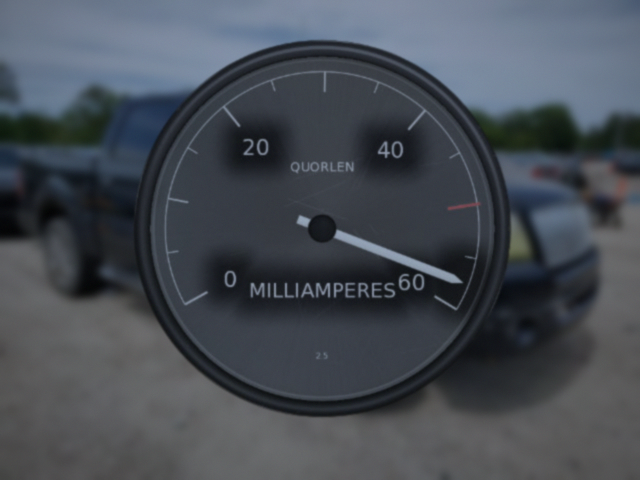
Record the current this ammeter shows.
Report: 57.5 mA
